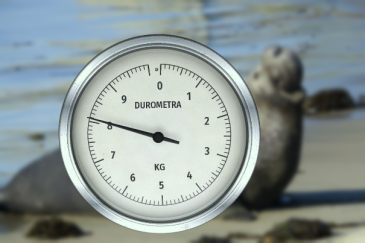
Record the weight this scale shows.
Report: 8.1 kg
